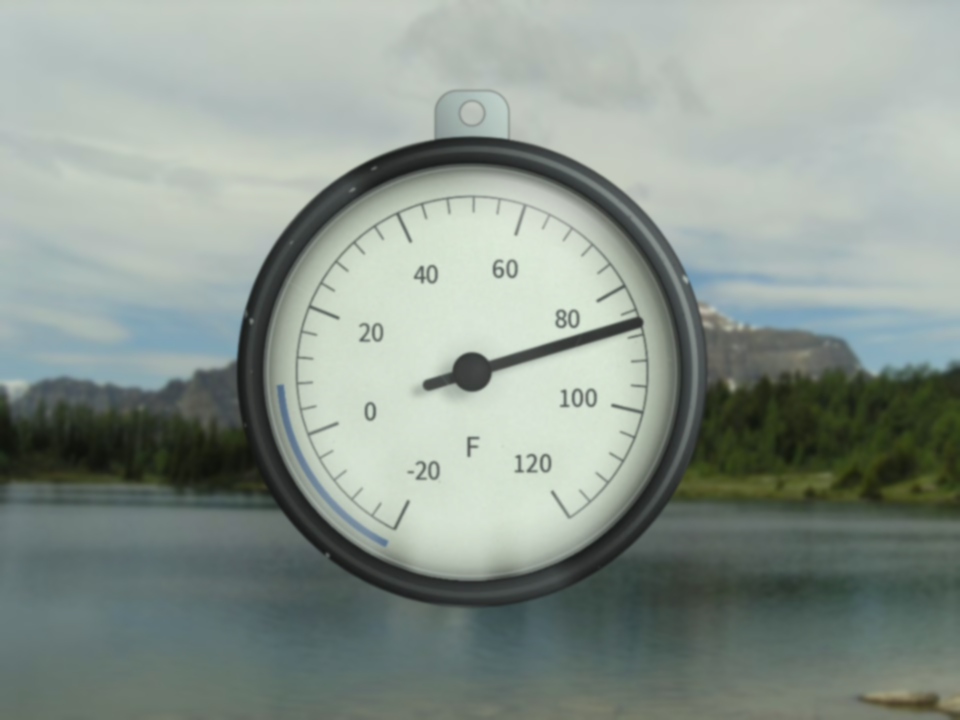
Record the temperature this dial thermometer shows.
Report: 86 °F
